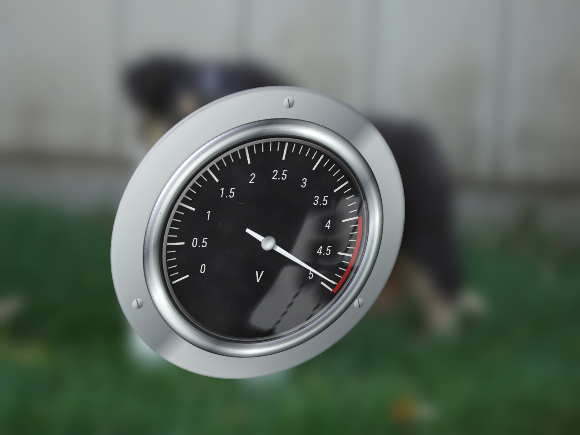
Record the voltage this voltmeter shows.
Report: 4.9 V
